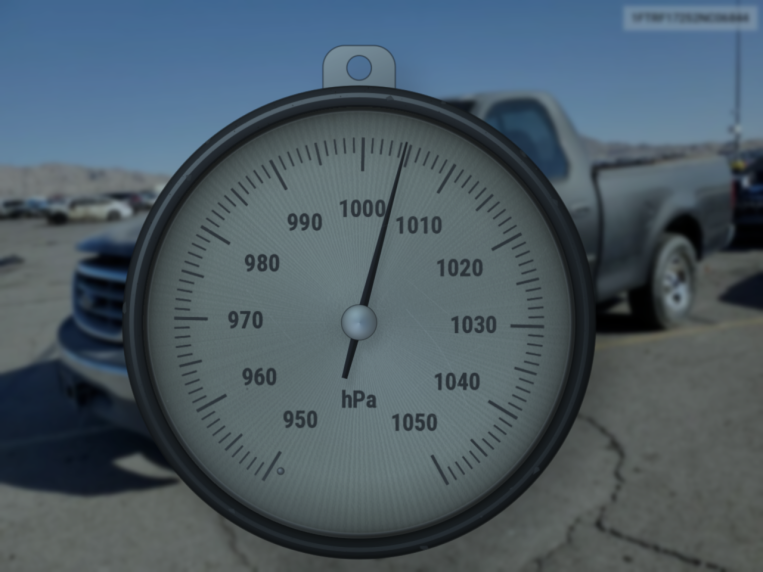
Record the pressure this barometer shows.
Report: 1004.5 hPa
